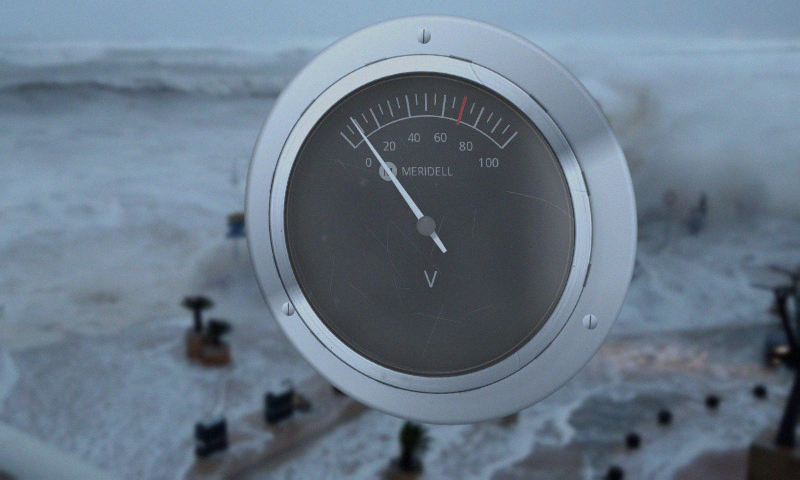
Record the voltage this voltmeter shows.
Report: 10 V
